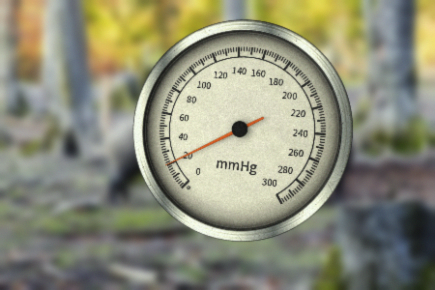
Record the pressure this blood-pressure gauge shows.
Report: 20 mmHg
